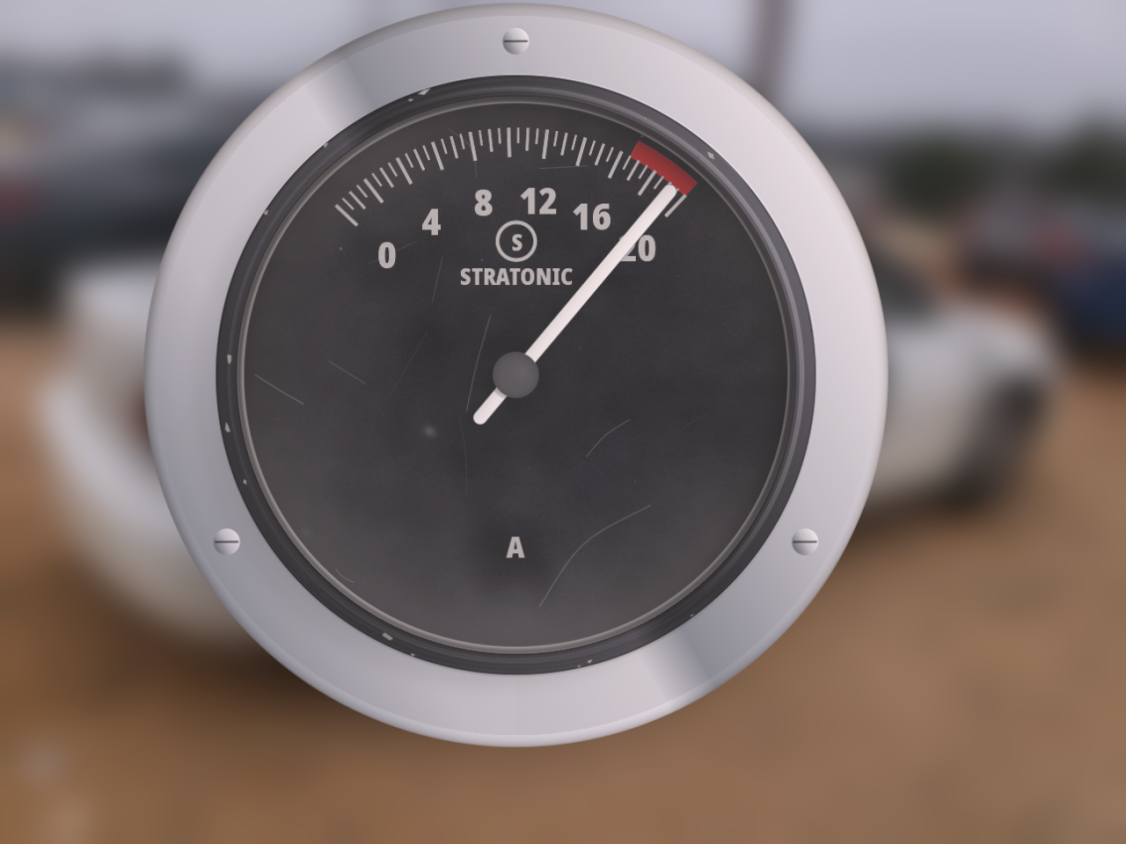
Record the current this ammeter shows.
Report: 19.25 A
